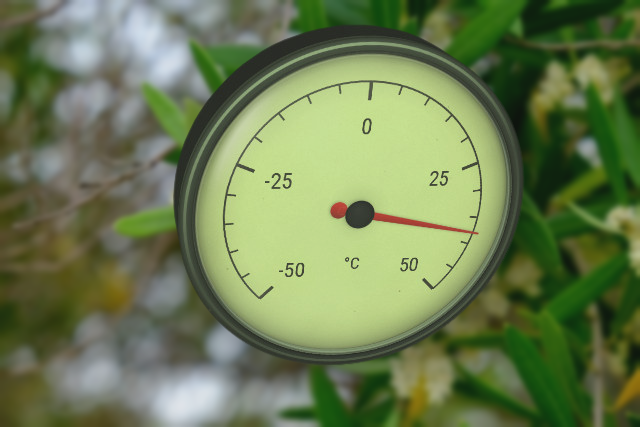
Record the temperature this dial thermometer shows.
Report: 37.5 °C
